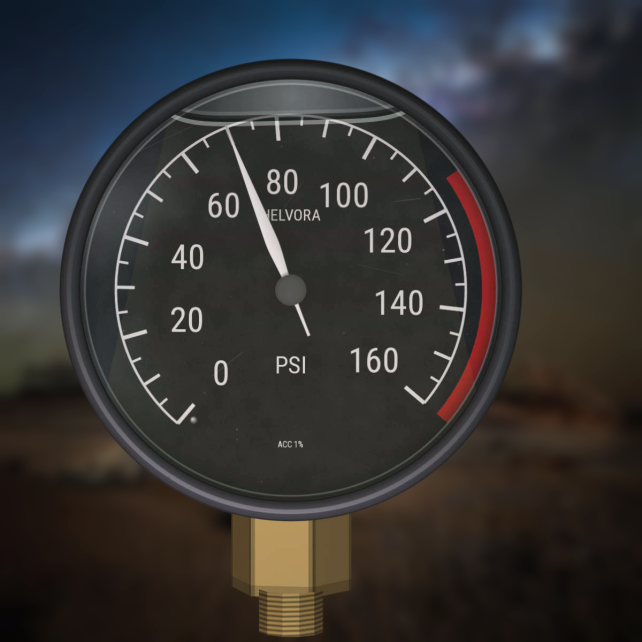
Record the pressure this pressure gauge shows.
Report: 70 psi
